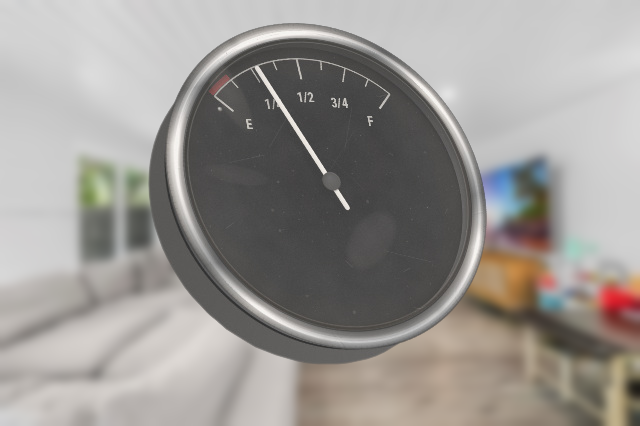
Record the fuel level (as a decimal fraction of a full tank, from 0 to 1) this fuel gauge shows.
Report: 0.25
